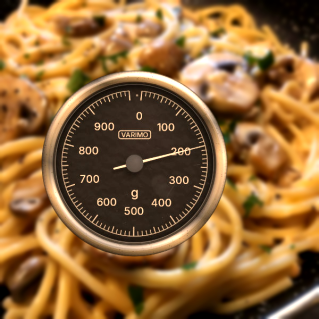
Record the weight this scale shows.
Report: 200 g
